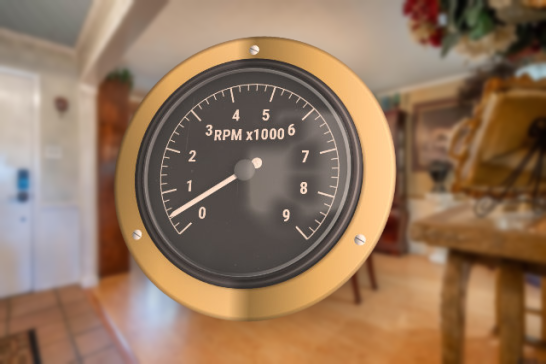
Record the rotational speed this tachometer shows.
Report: 400 rpm
